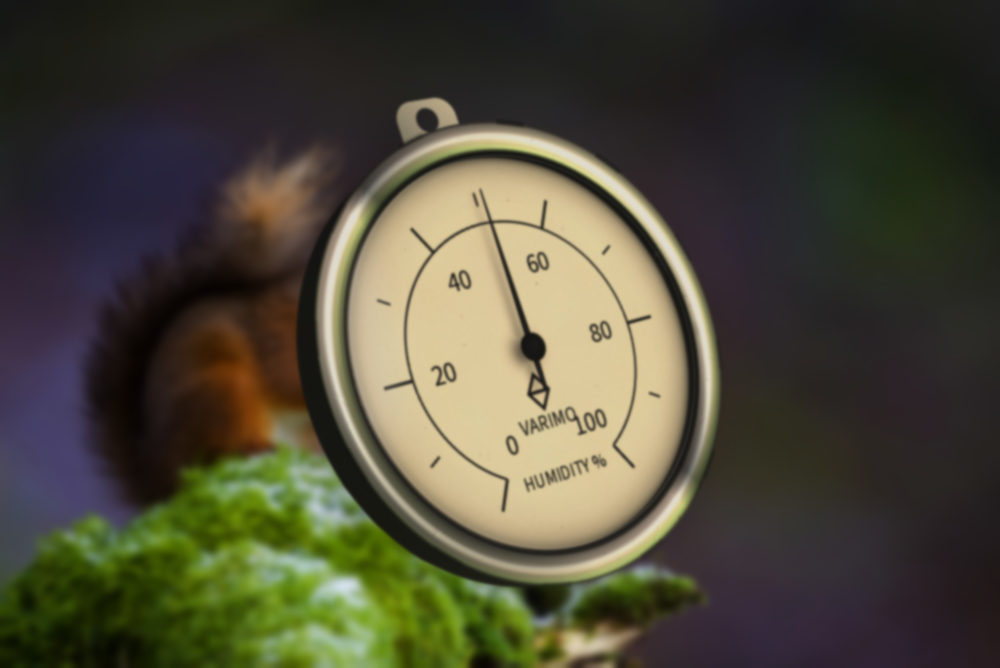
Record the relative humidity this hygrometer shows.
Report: 50 %
